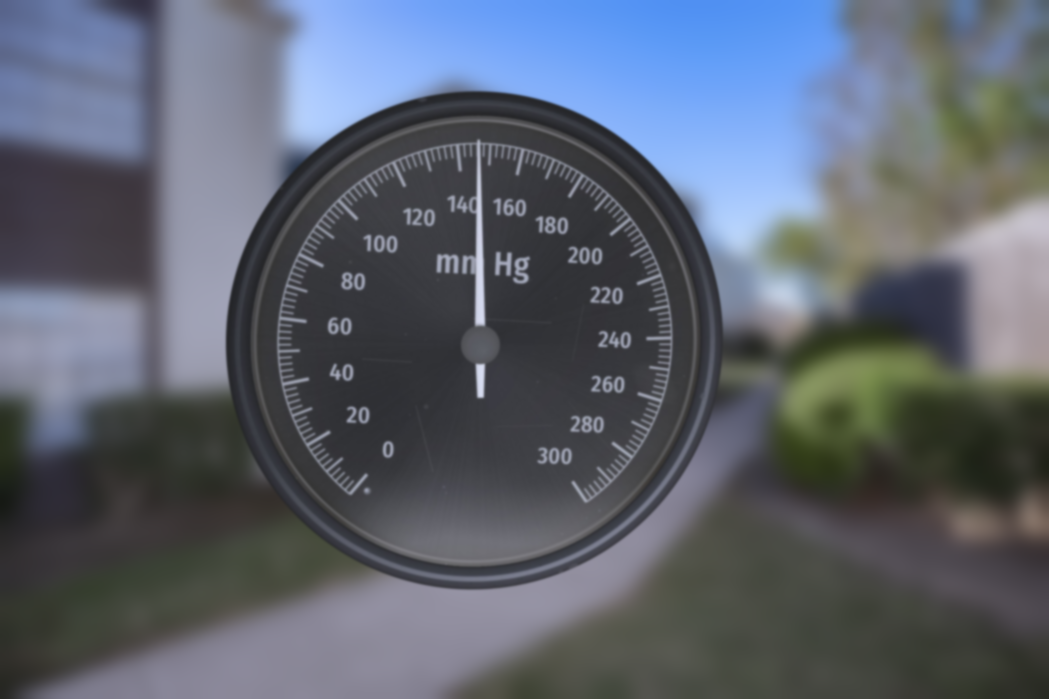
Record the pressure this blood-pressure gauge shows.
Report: 146 mmHg
